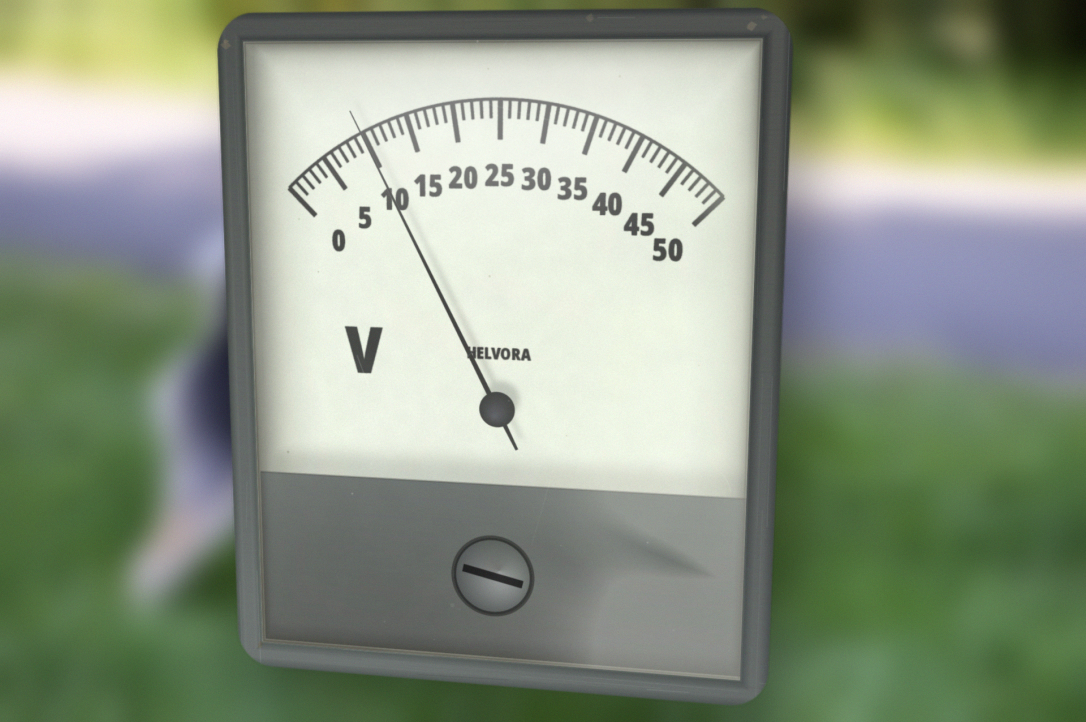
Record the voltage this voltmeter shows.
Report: 10 V
